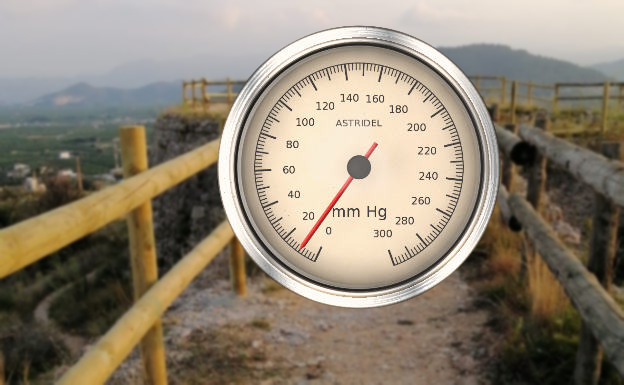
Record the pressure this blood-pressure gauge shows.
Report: 10 mmHg
